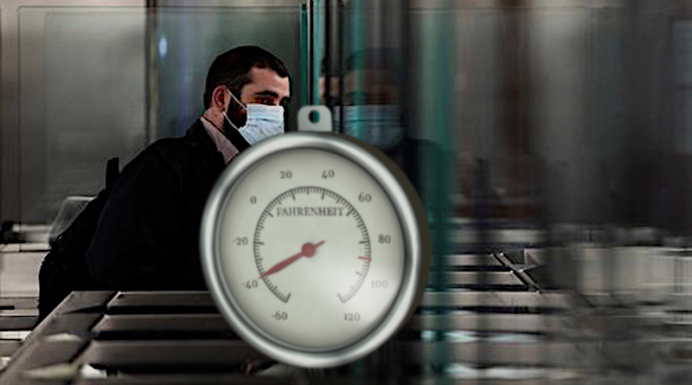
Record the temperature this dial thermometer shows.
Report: -40 °F
